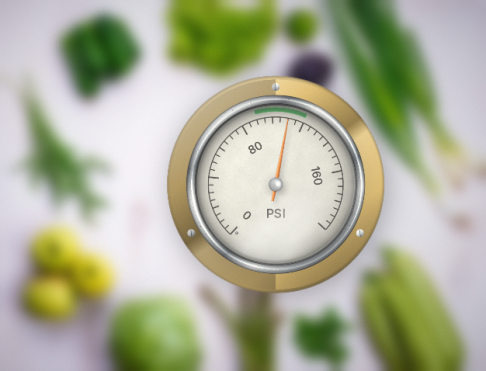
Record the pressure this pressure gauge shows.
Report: 110 psi
